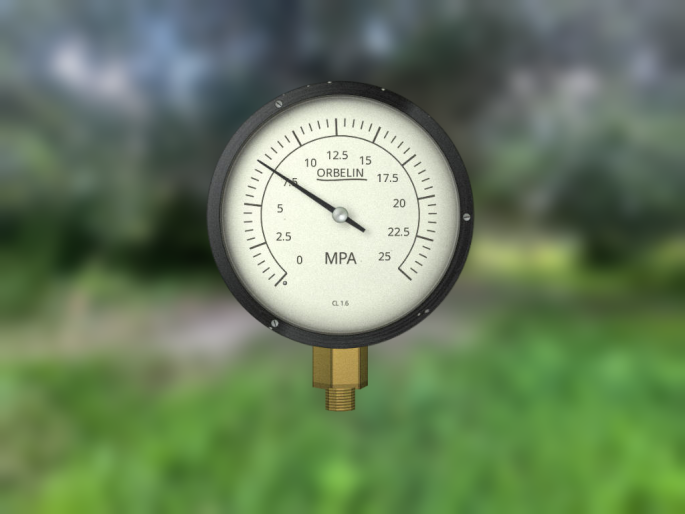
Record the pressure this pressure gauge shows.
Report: 7.5 MPa
